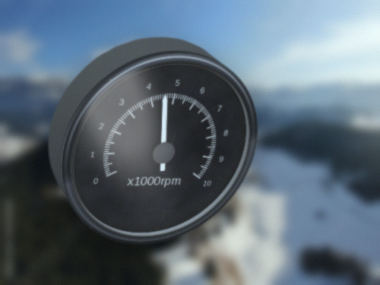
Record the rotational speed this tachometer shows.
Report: 4500 rpm
